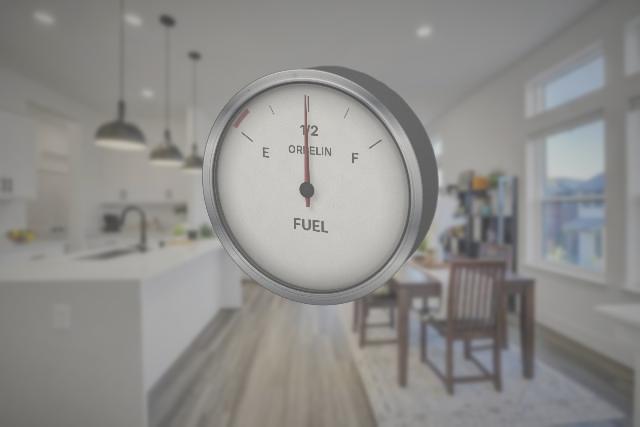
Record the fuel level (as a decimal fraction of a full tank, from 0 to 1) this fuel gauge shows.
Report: 0.5
